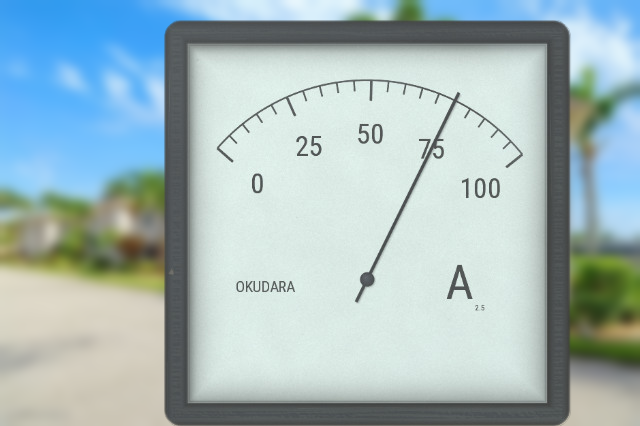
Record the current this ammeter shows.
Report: 75 A
